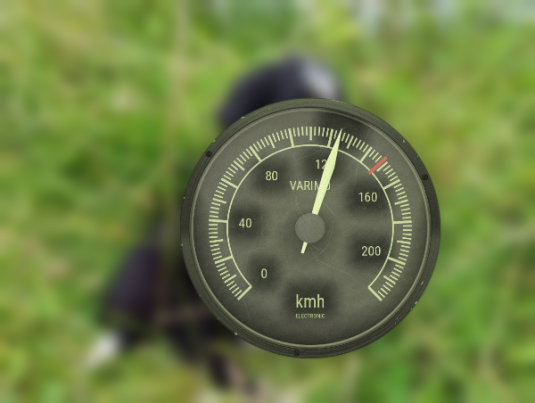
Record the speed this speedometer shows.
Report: 124 km/h
